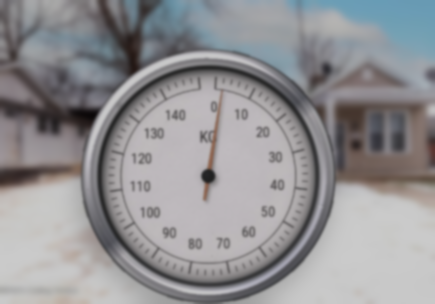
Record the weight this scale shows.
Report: 2 kg
